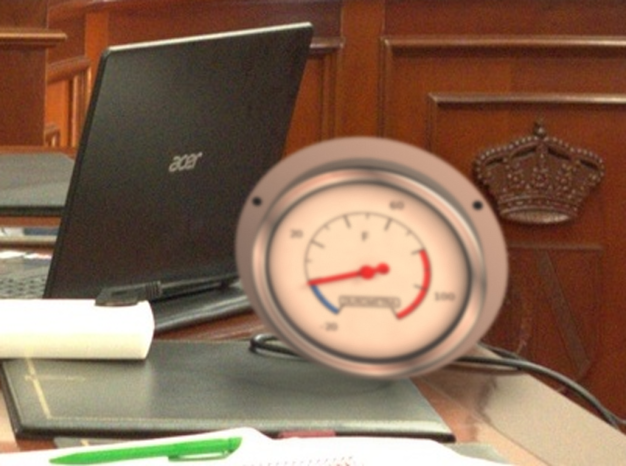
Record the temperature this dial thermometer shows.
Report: 0 °F
